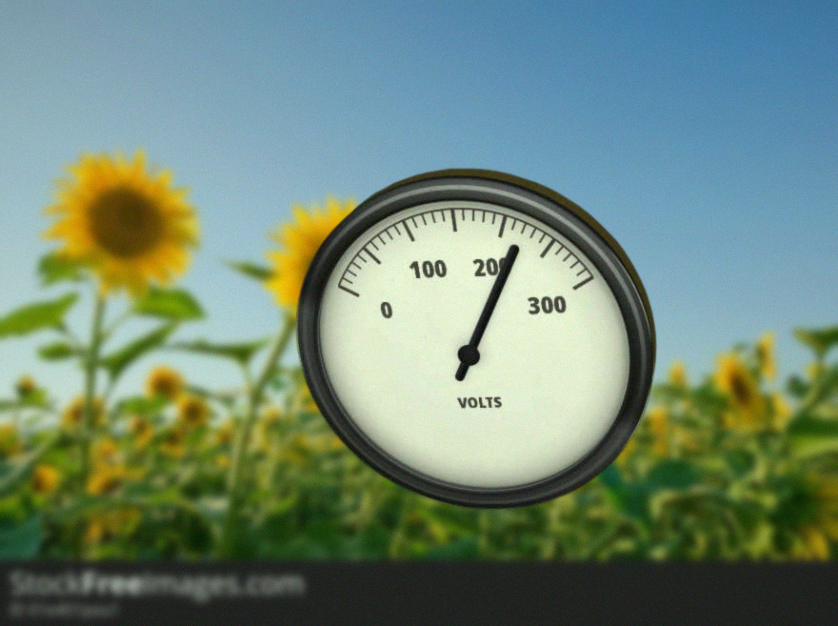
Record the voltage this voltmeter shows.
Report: 220 V
